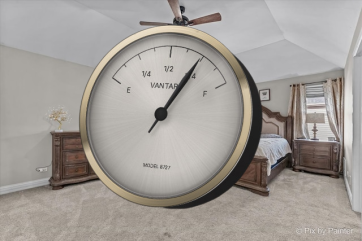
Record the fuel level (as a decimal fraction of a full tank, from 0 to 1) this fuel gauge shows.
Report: 0.75
